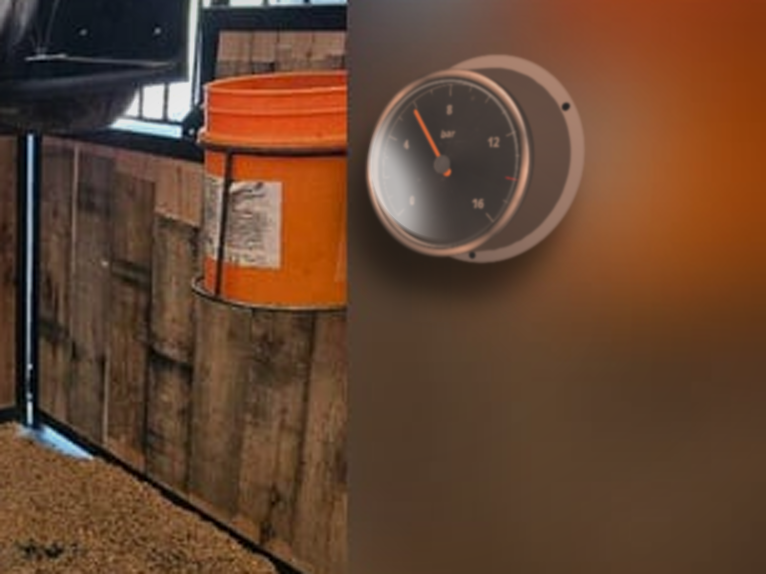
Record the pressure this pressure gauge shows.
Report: 6 bar
